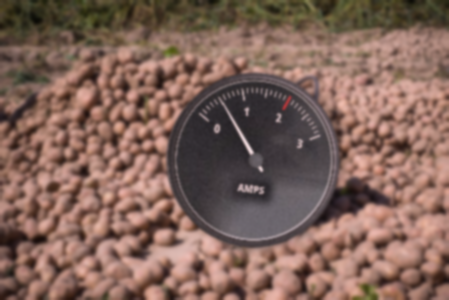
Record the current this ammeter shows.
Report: 0.5 A
